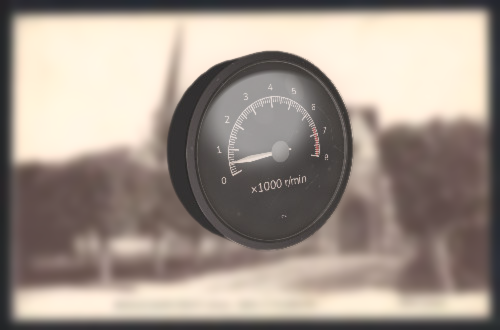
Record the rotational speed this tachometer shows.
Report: 500 rpm
